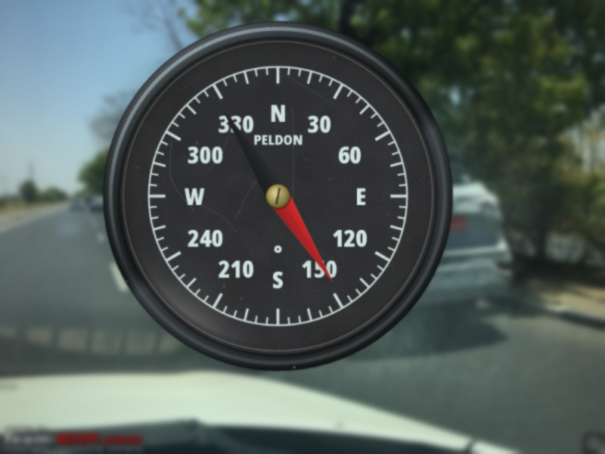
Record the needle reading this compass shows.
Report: 147.5 °
